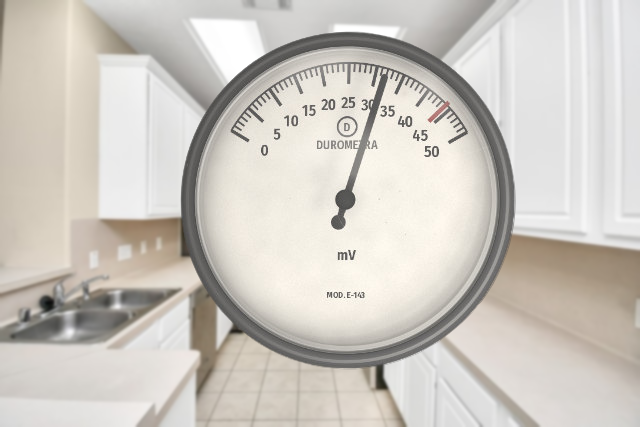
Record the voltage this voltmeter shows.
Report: 32 mV
